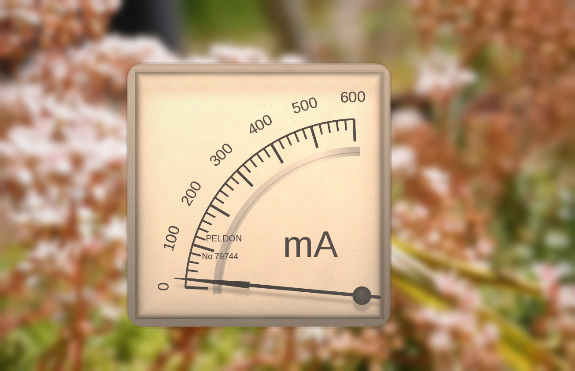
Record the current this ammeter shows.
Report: 20 mA
